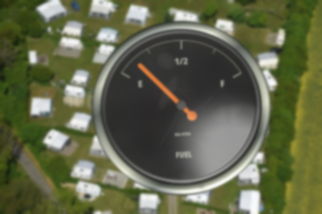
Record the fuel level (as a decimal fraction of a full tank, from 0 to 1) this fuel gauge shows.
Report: 0.125
